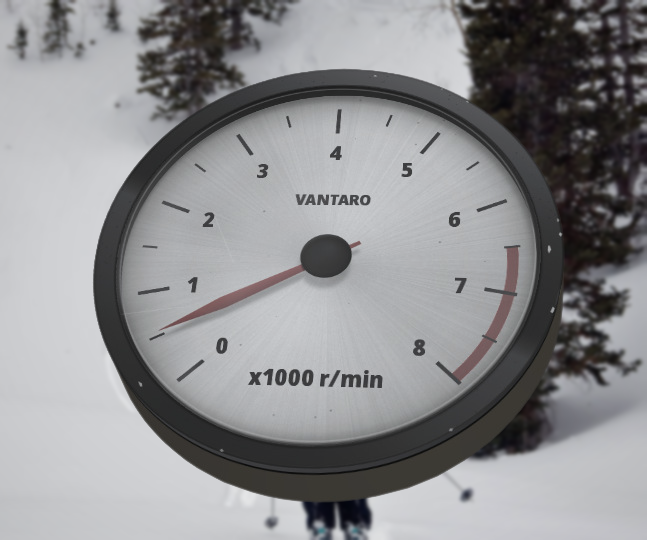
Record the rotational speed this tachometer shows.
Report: 500 rpm
